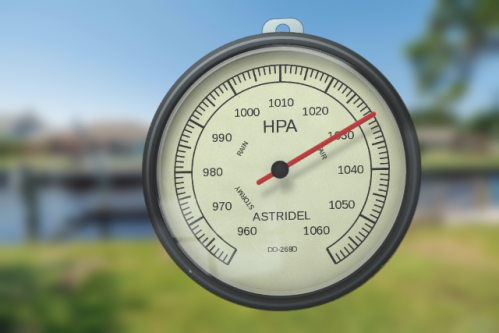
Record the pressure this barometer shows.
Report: 1030 hPa
